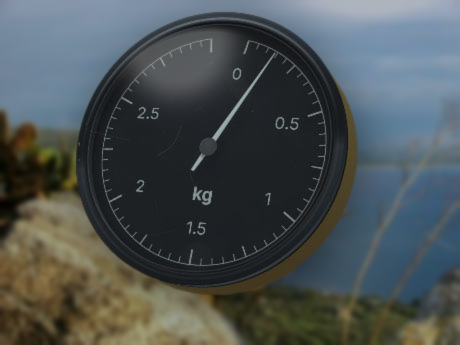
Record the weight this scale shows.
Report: 0.15 kg
